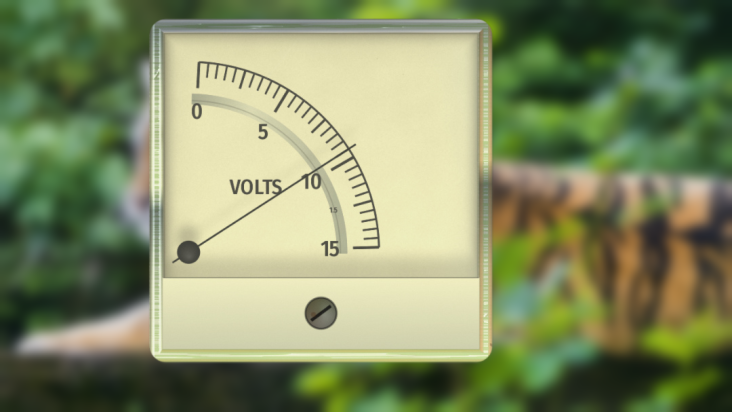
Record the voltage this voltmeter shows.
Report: 9.5 V
